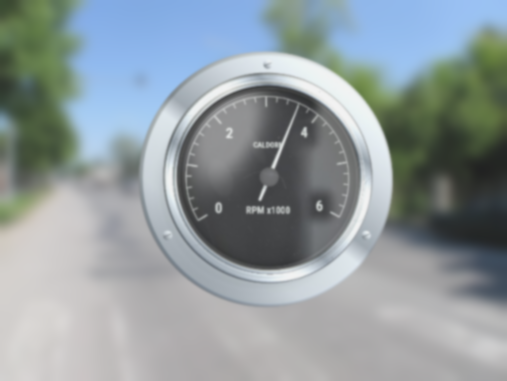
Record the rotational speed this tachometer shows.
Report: 3600 rpm
